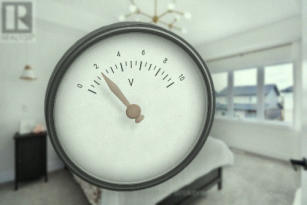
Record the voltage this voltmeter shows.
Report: 2 V
